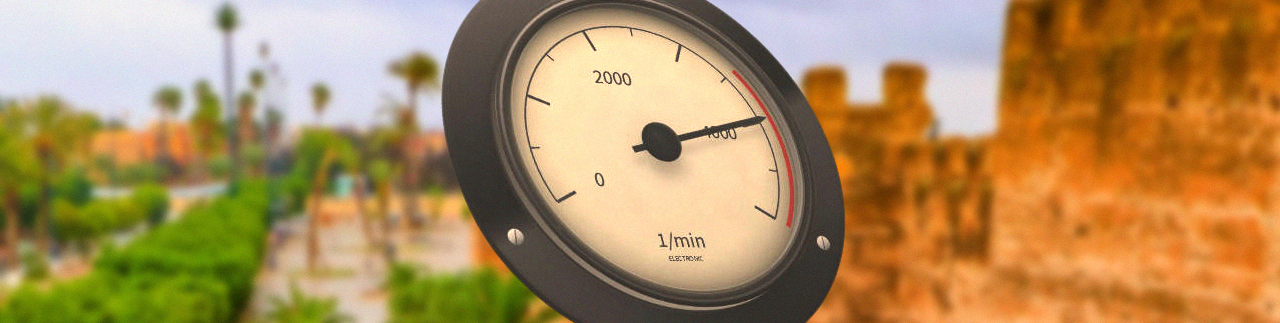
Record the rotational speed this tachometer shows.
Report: 4000 rpm
